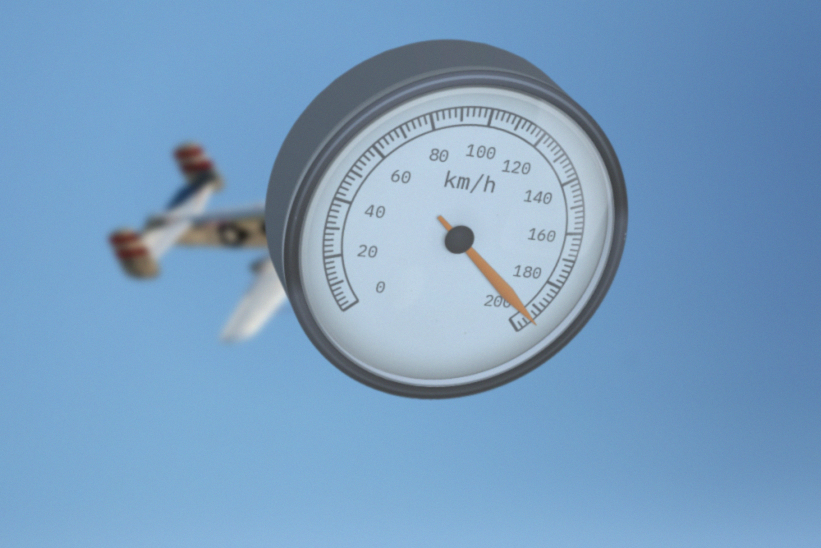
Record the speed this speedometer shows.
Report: 194 km/h
